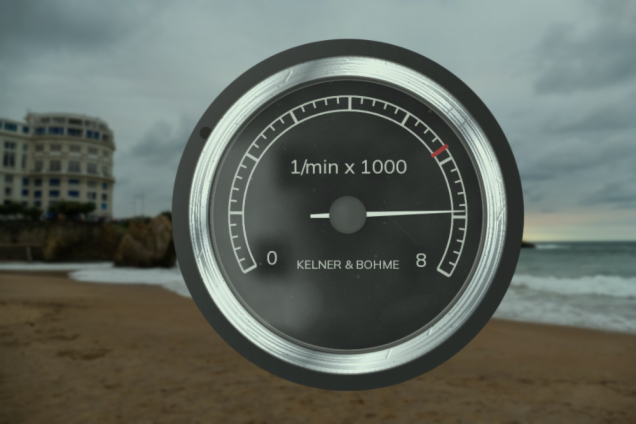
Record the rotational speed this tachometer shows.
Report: 6900 rpm
